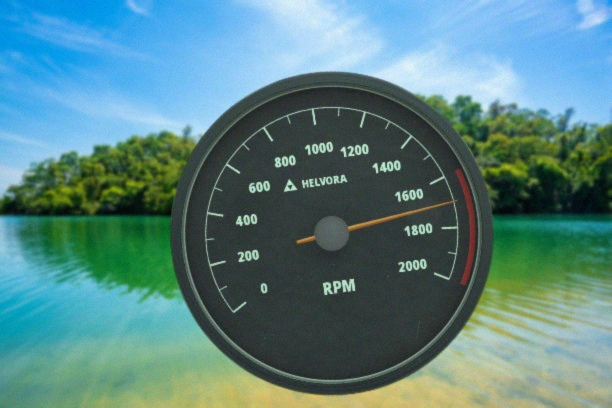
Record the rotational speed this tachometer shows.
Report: 1700 rpm
